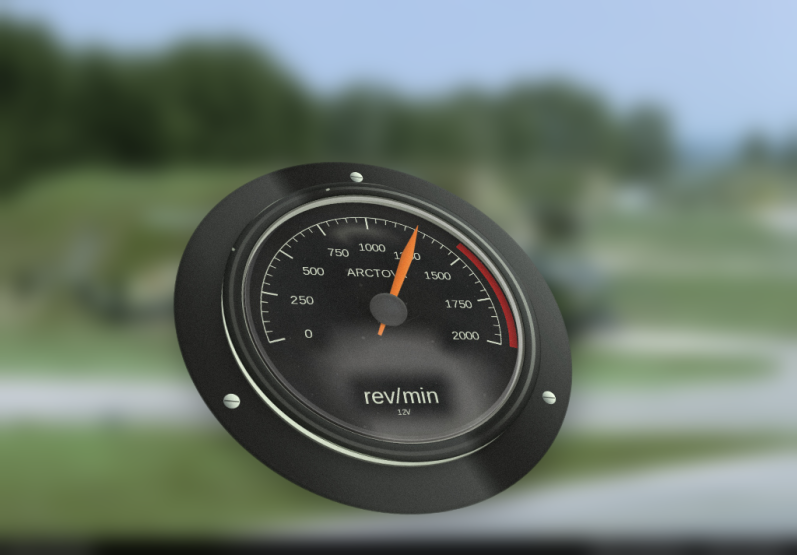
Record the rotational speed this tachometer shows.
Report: 1250 rpm
